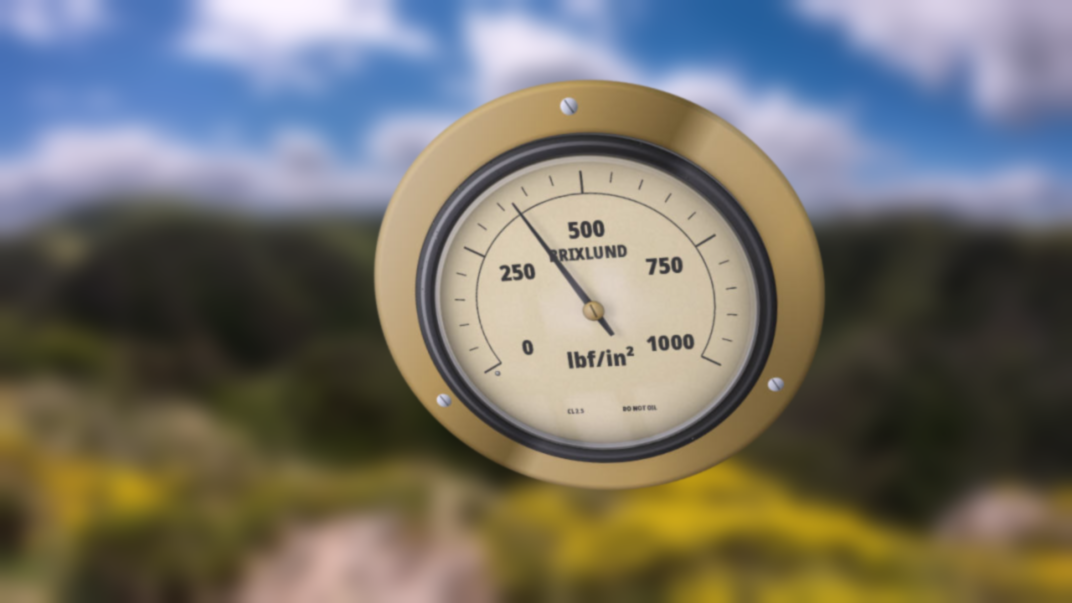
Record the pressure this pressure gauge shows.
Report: 375 psi
